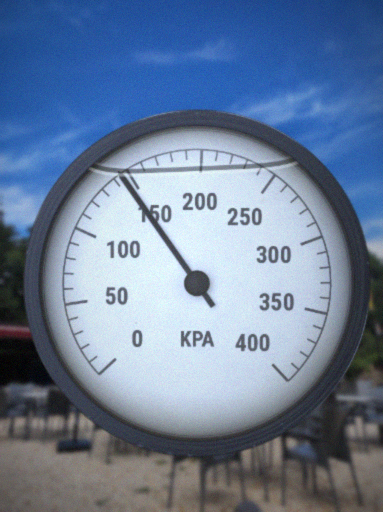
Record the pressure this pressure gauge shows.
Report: 145 kPa
